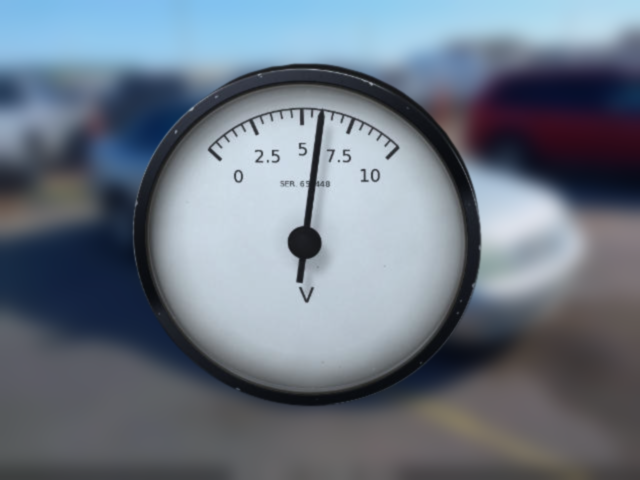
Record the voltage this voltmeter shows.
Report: 6 V
